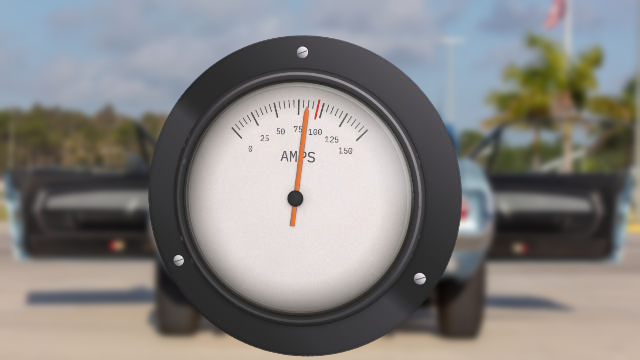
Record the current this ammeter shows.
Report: 85 A
